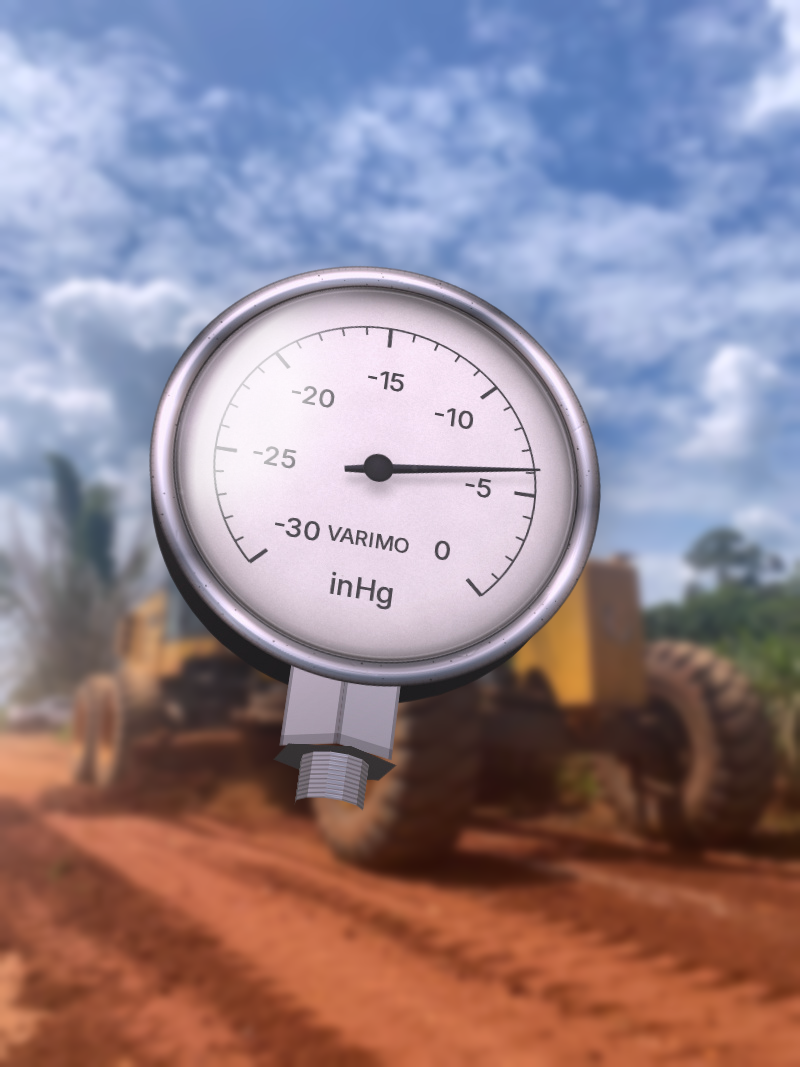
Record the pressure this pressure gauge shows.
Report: -6 inHg
